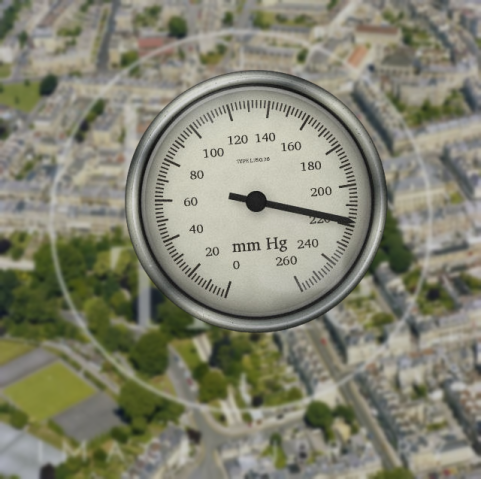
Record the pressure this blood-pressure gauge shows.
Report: 218 mmHg
